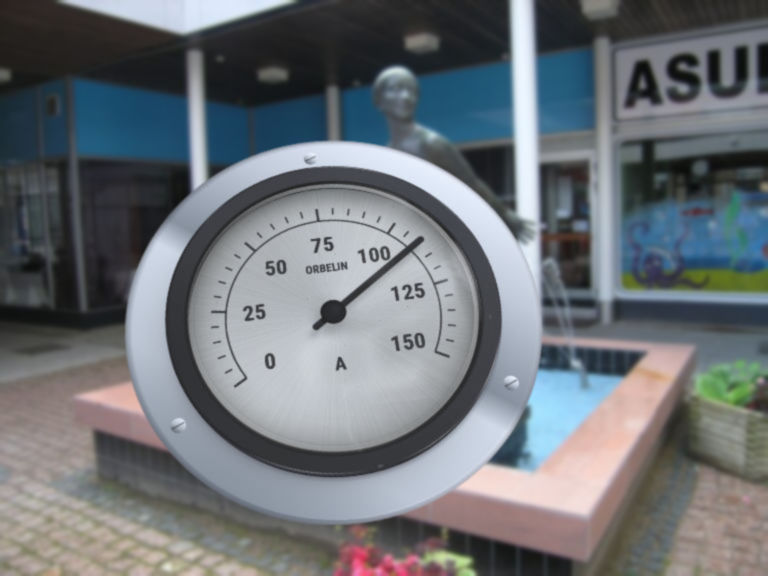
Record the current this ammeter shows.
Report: 110 A
